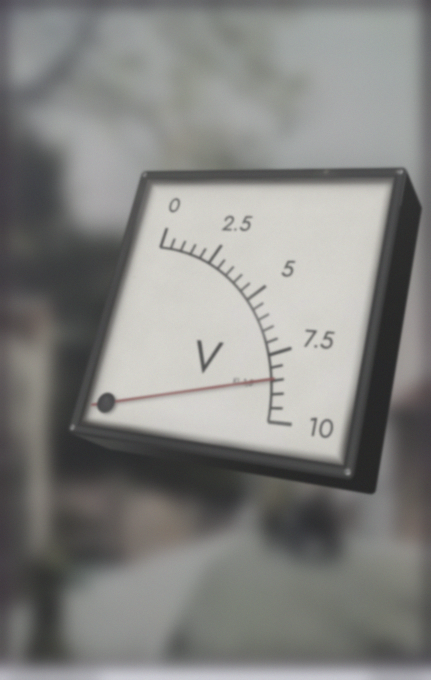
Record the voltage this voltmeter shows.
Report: 8.5 V
